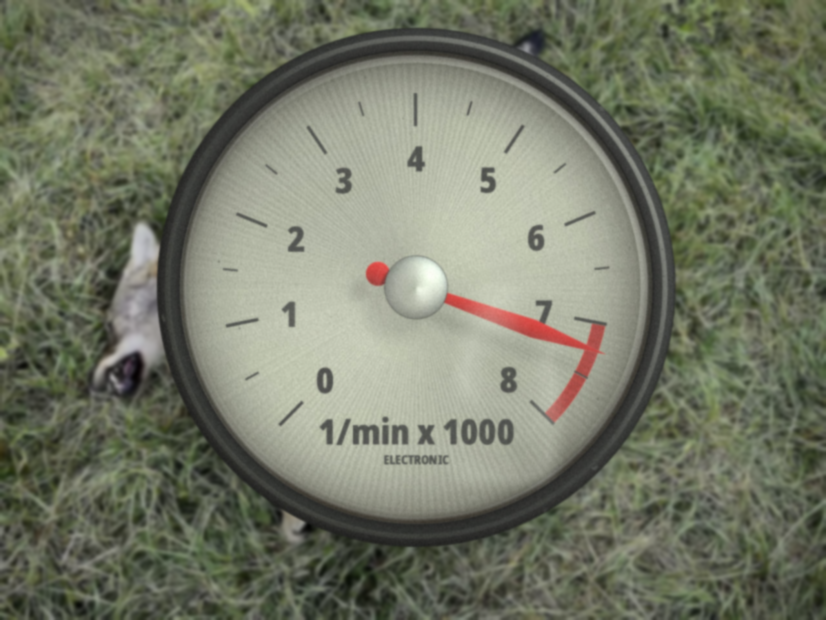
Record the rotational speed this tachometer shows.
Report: 7250 rpm
